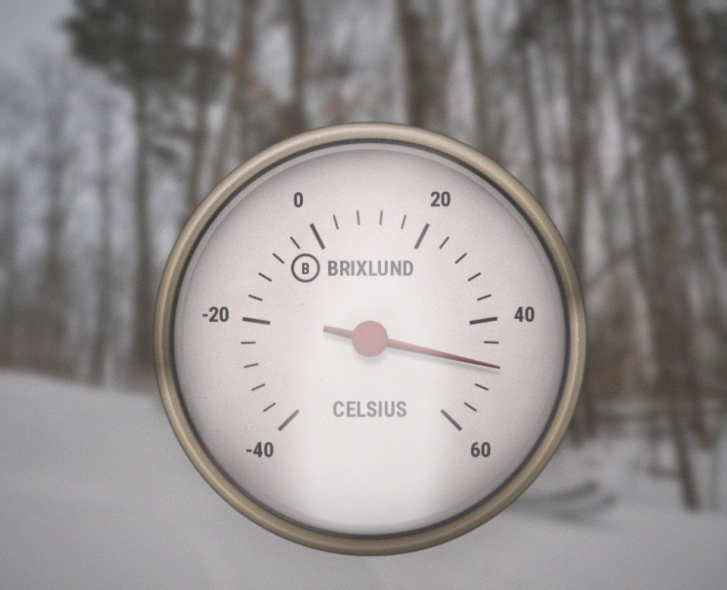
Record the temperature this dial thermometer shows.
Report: 48 °C
